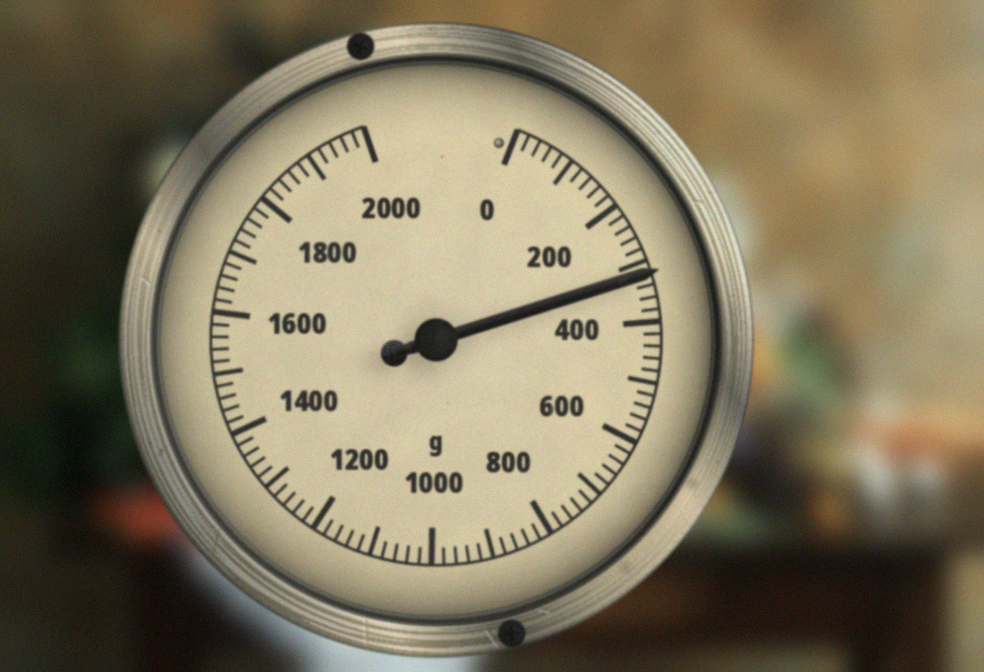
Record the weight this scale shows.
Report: 320 g
